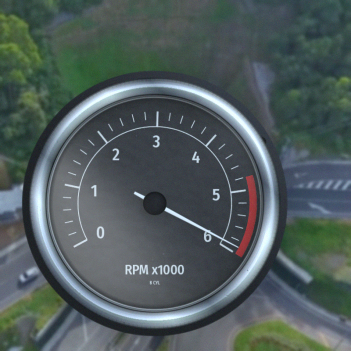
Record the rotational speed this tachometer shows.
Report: 5900 rpm
